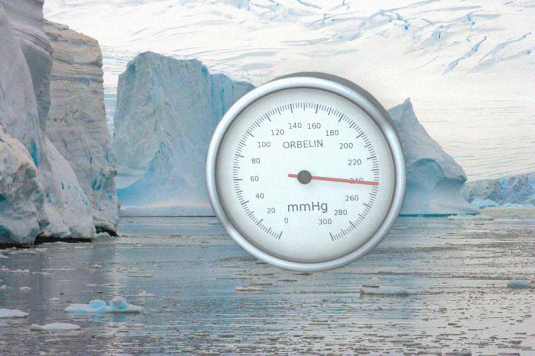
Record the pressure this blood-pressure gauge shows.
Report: 240 mmHg
